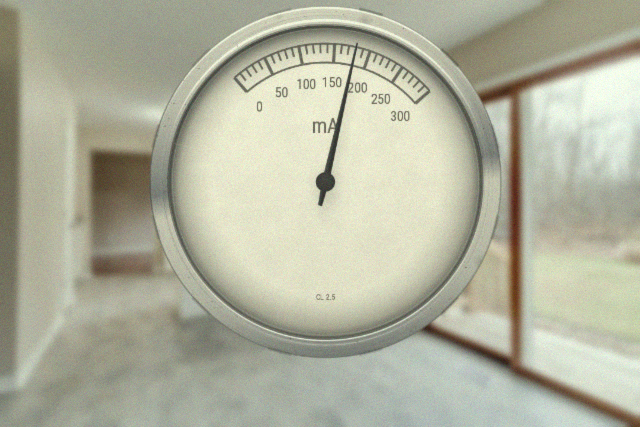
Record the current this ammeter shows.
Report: 180 mA
